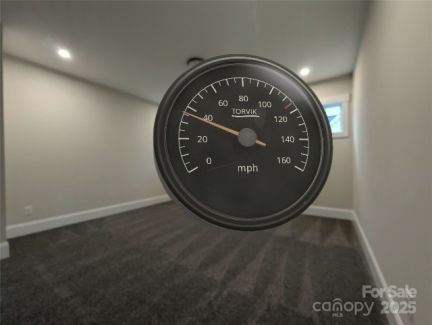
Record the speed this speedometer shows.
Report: 35 mph
